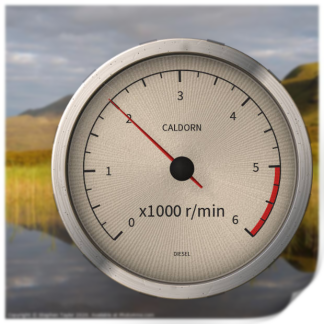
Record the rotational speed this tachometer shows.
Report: 2000 rpm
